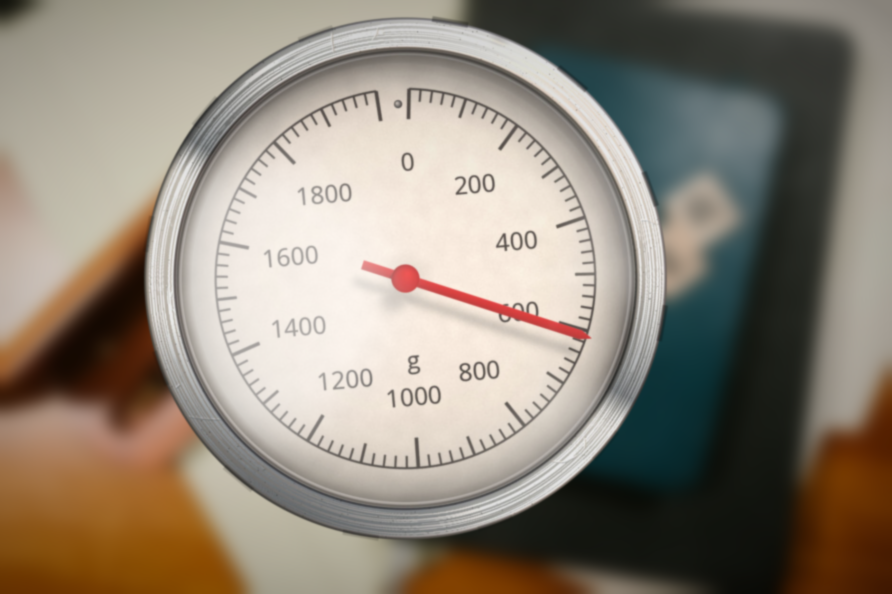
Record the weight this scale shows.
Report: 610 g
